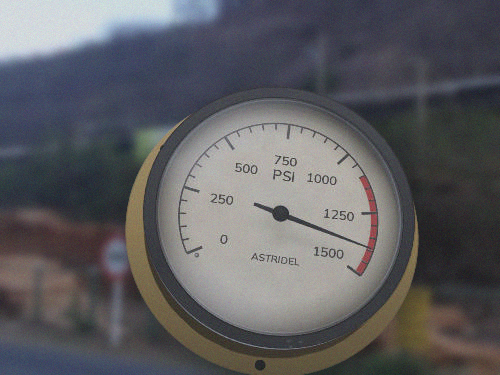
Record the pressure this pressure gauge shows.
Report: 1400 psi
